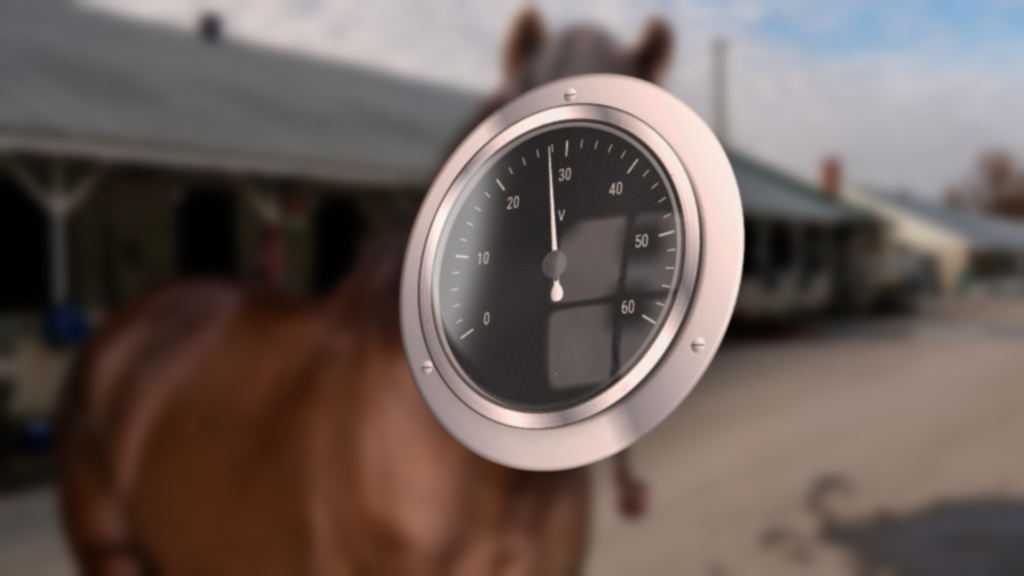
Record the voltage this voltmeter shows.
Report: 28 V
